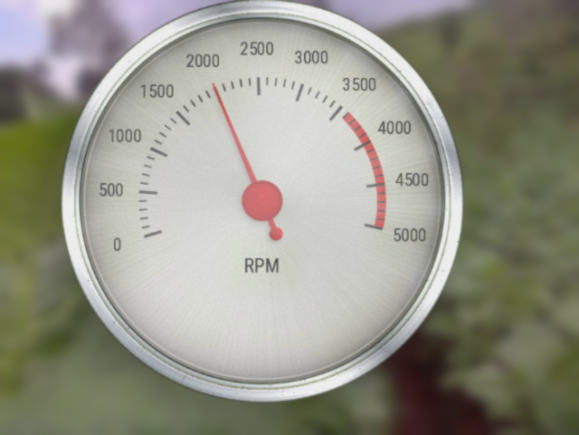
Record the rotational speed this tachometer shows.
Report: 2000 rpm
